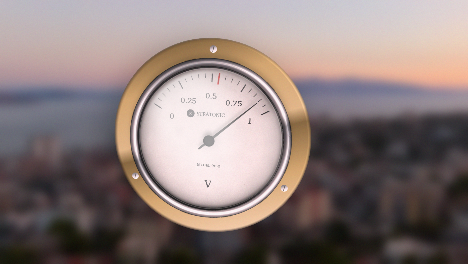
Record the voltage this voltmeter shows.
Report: 0.9 V
